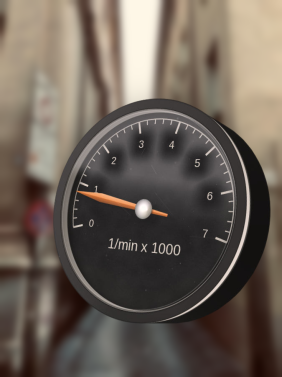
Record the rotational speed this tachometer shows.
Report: 800 rpm
